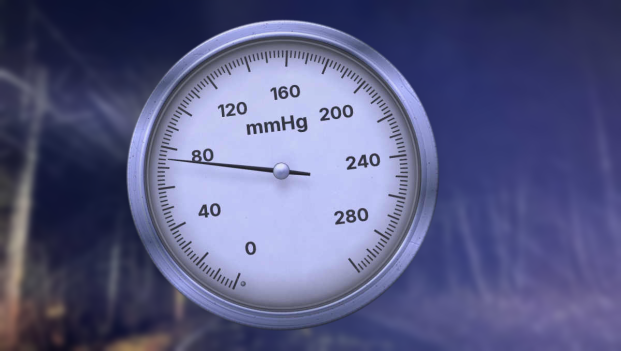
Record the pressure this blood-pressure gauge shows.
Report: 74 mmHg
